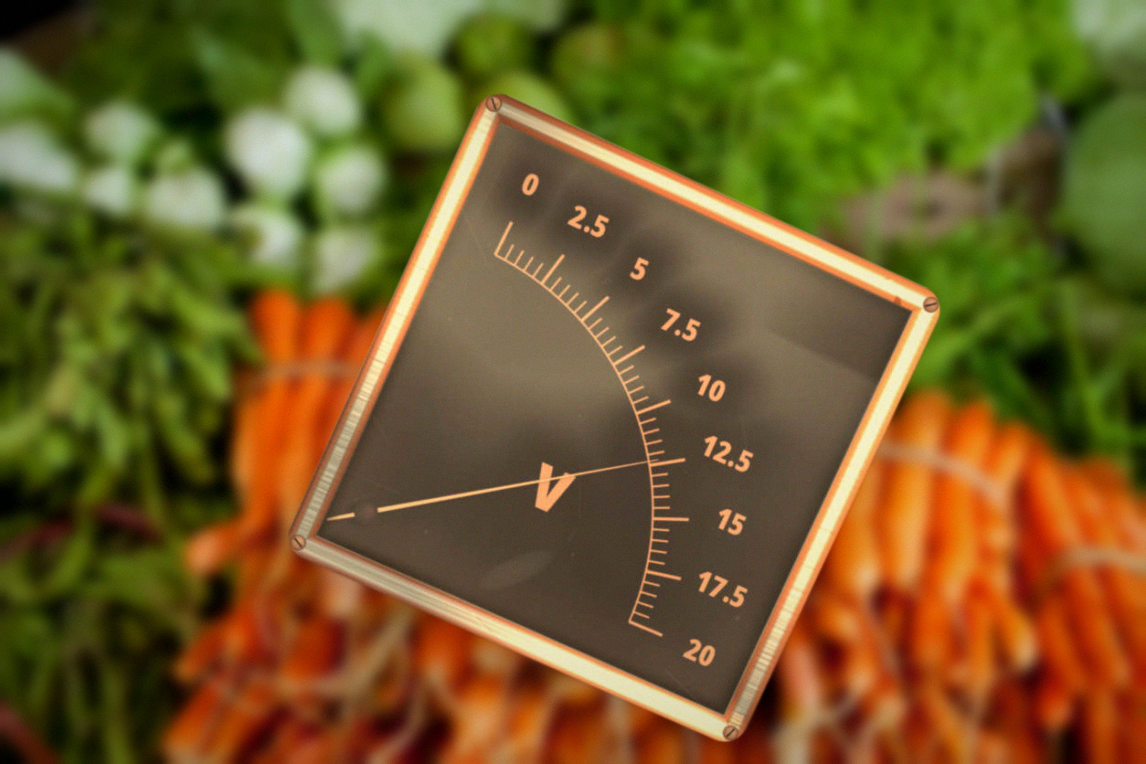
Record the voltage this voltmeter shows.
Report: 12.25 V
